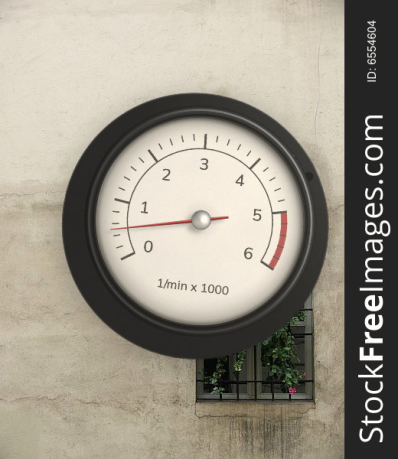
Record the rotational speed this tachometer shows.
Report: 500 rpm
